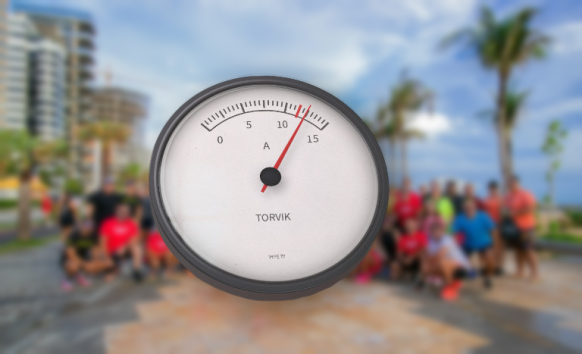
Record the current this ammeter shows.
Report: 12.5 A
